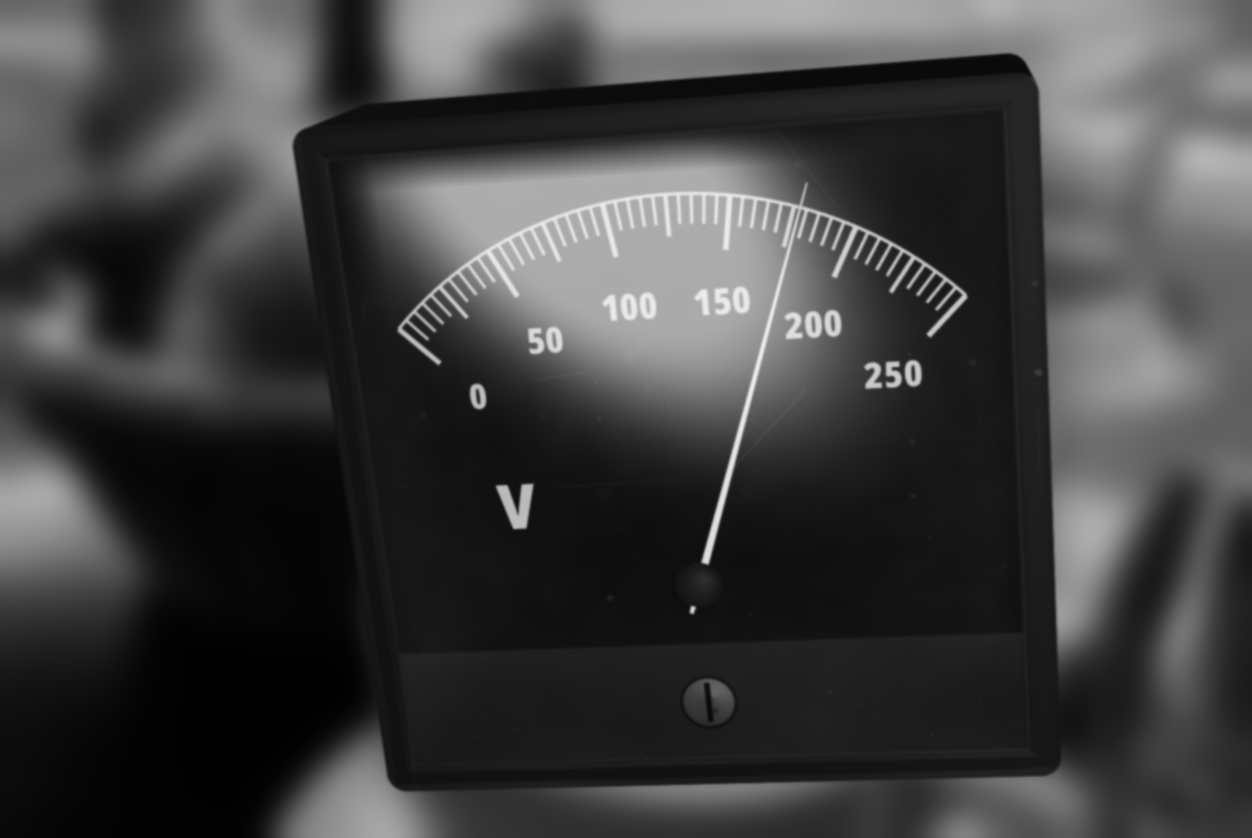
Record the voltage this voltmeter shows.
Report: 177.5 V
